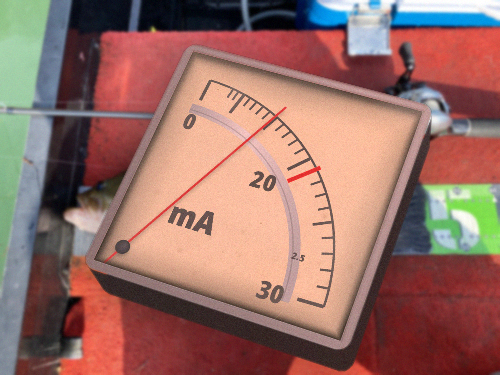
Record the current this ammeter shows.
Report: 15 mA
